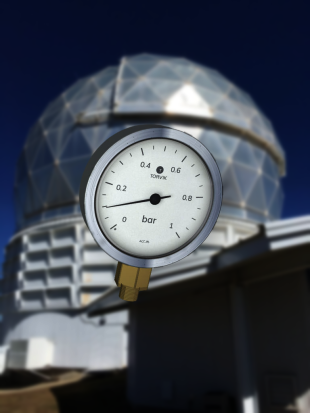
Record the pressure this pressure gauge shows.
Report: 0.1 bar
